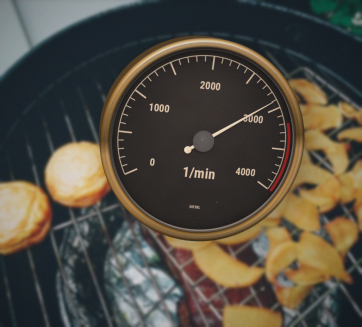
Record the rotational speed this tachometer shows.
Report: 2900 rpm
